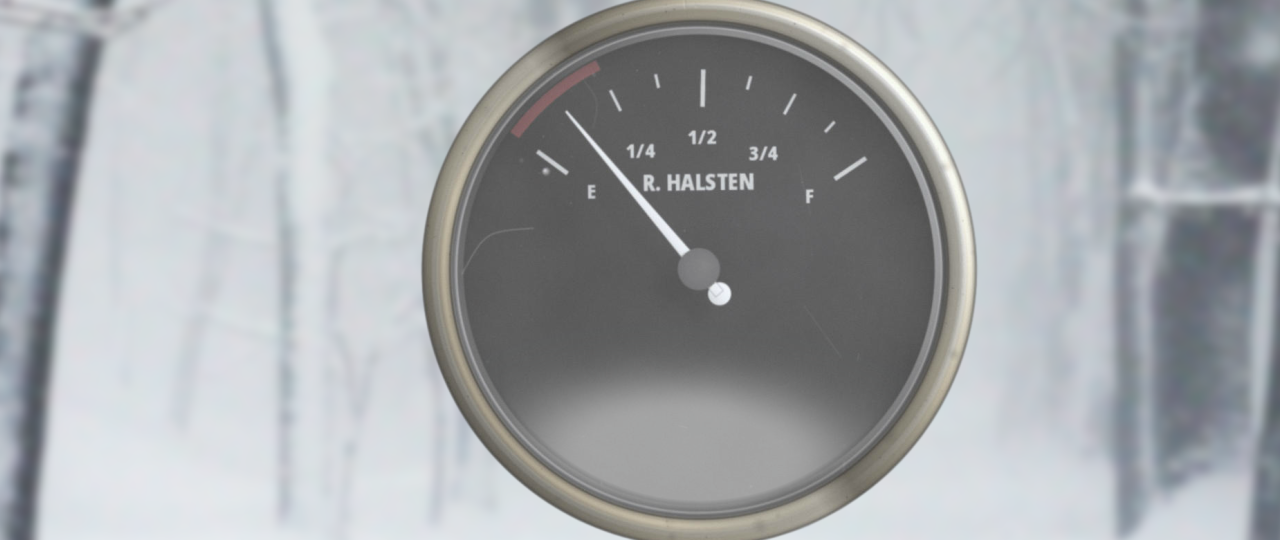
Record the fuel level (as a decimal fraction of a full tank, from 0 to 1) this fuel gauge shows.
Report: 0.125
